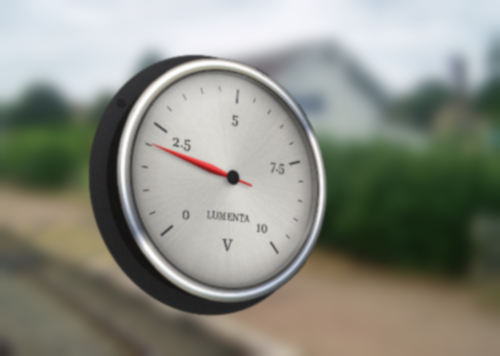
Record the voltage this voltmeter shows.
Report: 2 V
